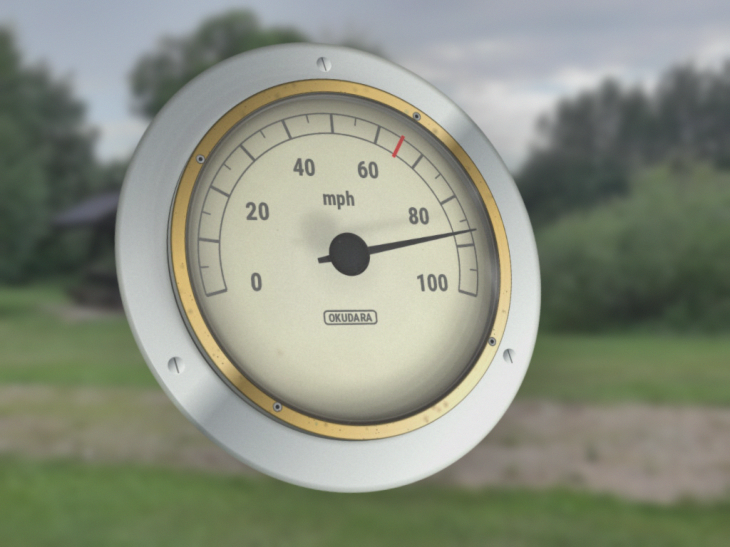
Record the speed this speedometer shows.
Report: 87.5 mph
